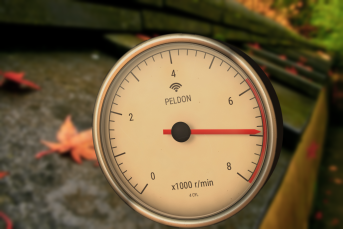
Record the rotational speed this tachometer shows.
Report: 6900 rpm
